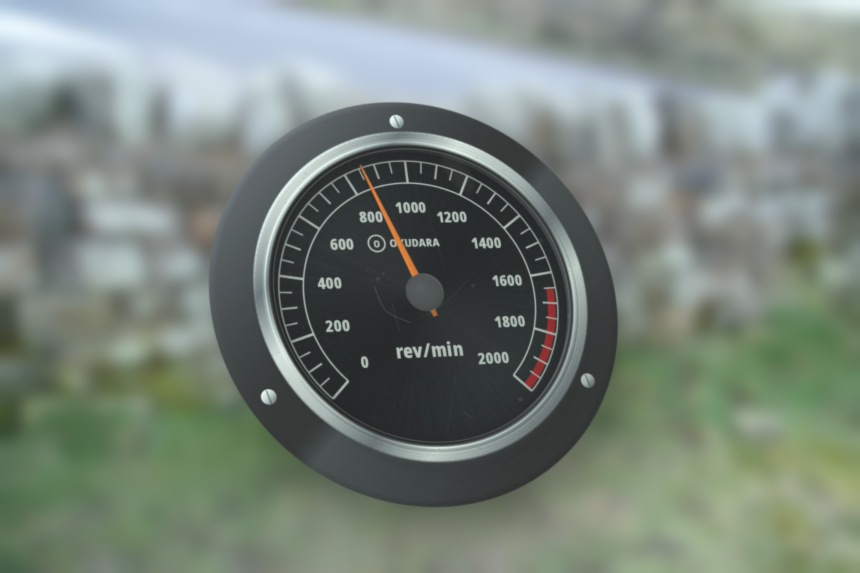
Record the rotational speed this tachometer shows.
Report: 850 rpm
